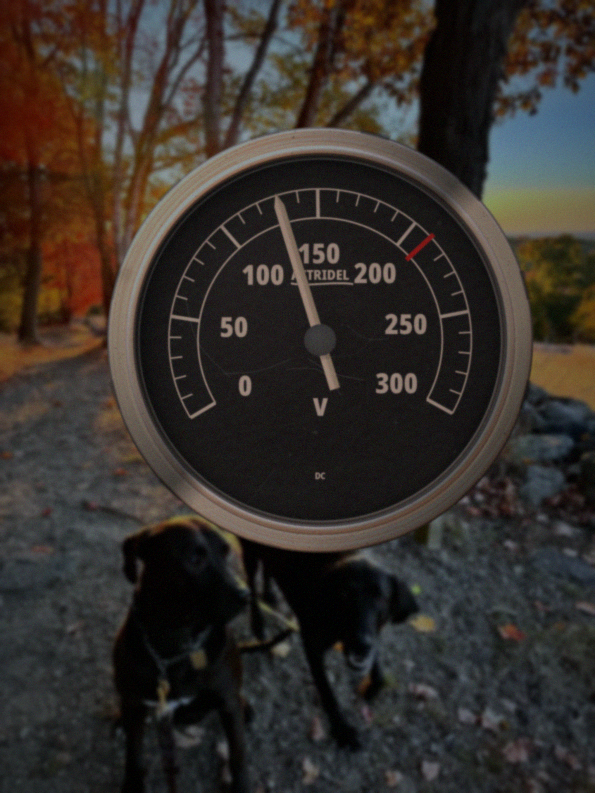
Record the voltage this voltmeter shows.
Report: 130 V
